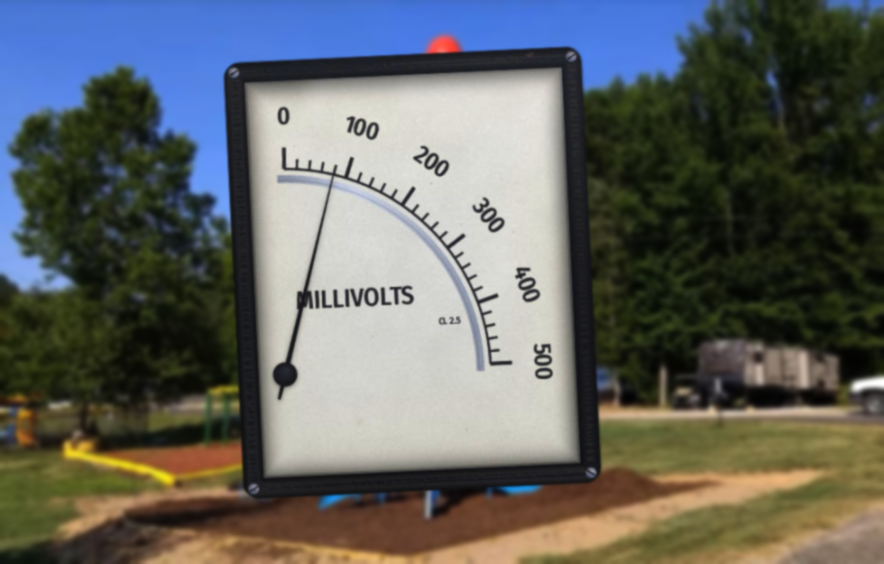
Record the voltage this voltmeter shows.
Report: 80 mV
